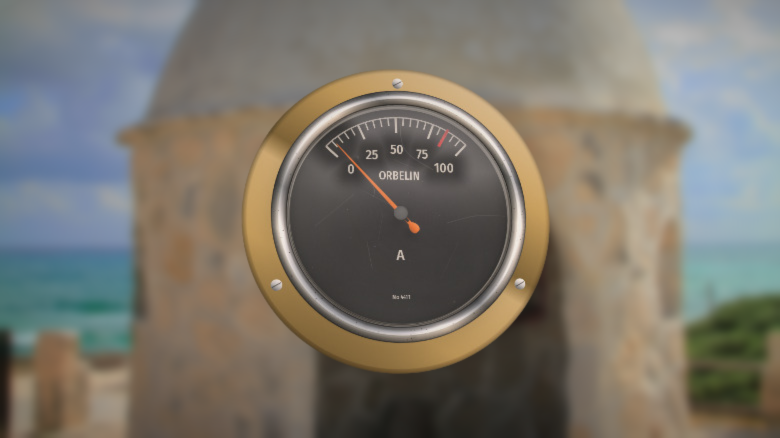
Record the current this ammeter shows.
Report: 5 A
